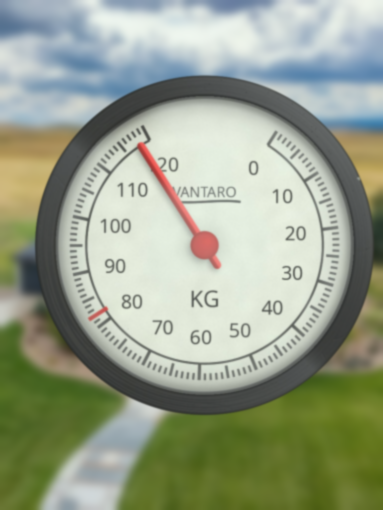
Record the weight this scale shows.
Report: 118 kg
